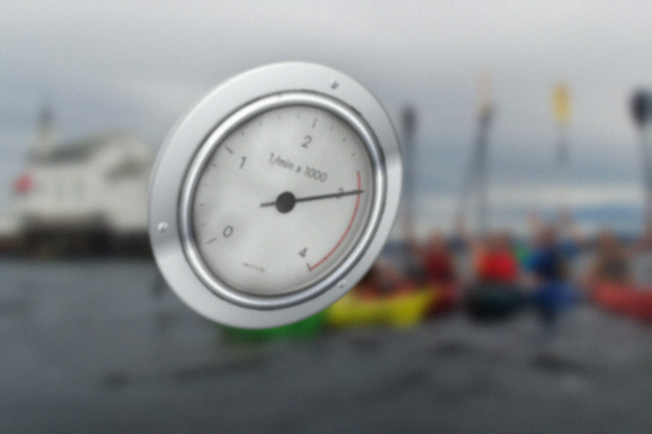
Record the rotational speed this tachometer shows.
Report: 3000 rpm
